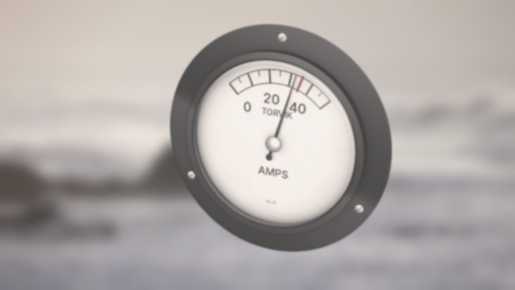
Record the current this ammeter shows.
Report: 32.5 A
